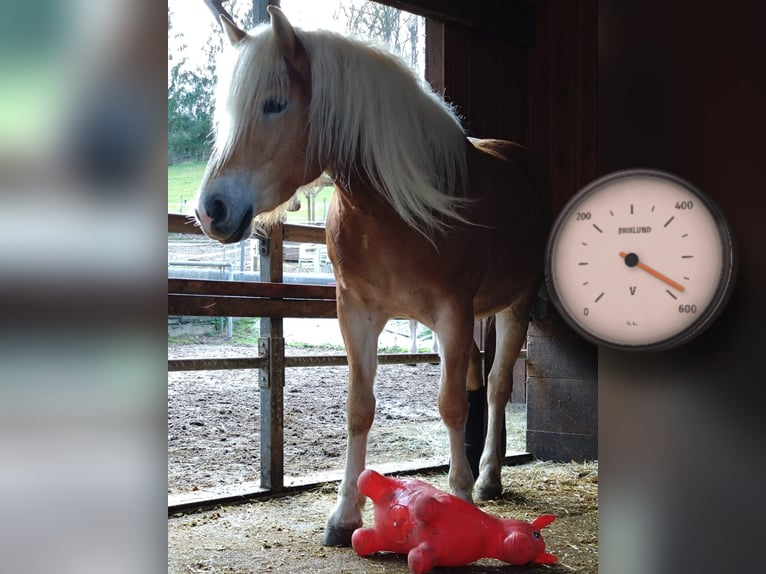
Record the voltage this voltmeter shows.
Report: 575 V
